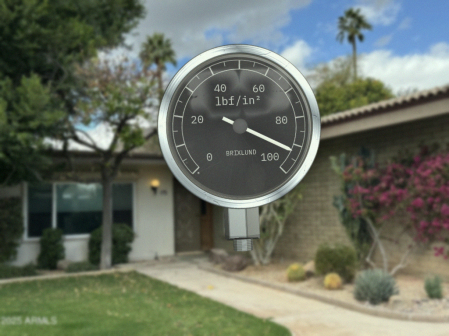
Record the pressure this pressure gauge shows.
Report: 92.5 psi
